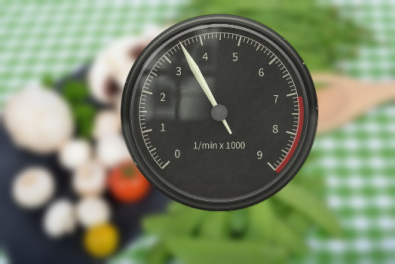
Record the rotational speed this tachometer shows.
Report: 3500 rpm
